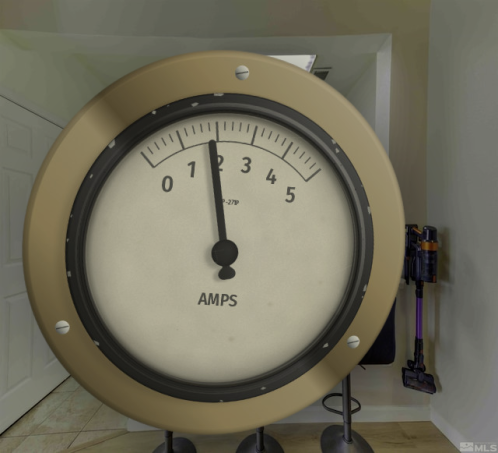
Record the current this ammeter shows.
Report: 1.8 A
